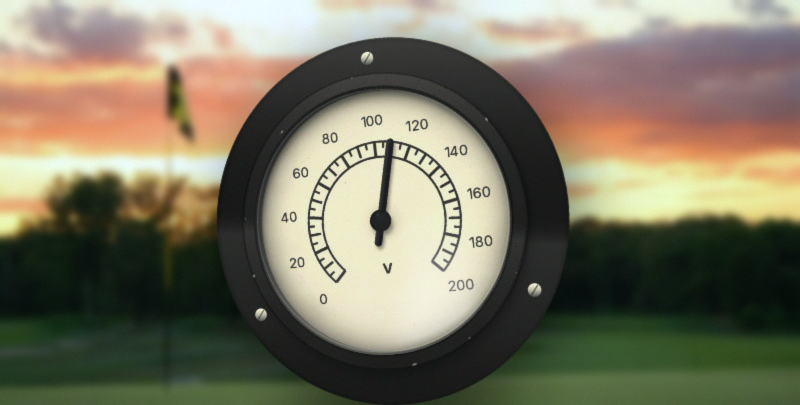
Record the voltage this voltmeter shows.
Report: 110 V
